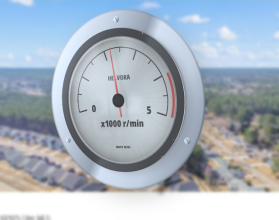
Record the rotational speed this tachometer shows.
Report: 2250 rpm
